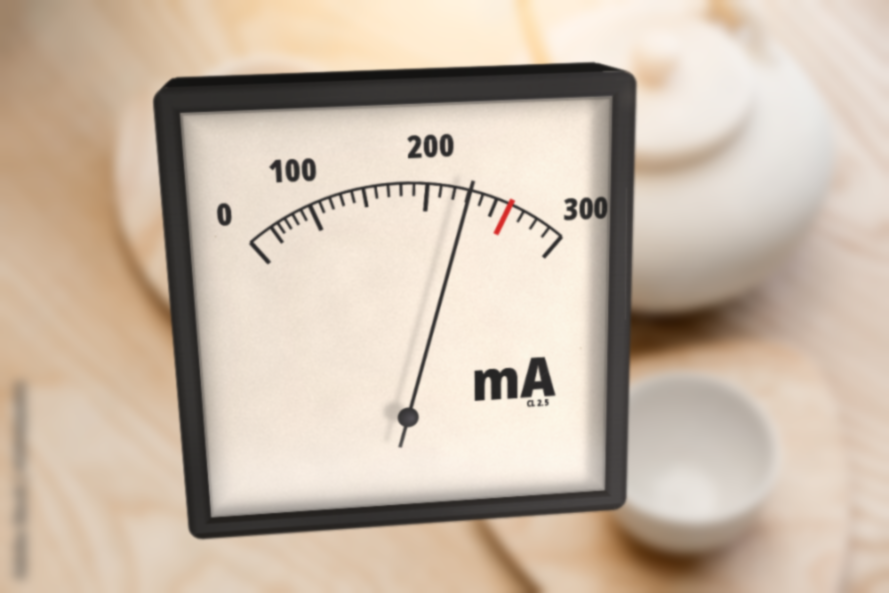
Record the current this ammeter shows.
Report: 230 mA
